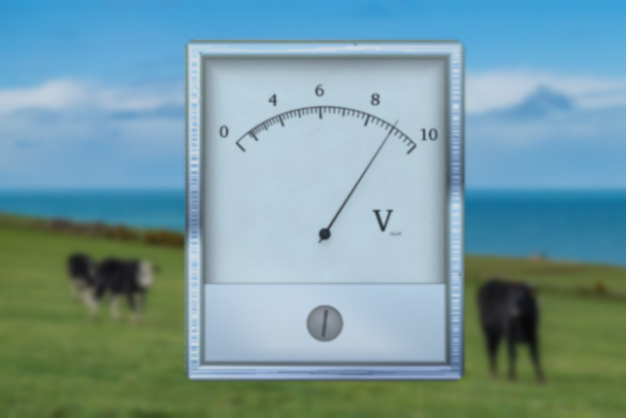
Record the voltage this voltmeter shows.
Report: 9 V
